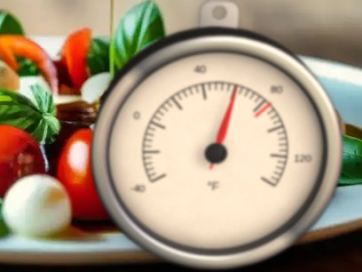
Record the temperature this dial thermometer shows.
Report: 60 °F
